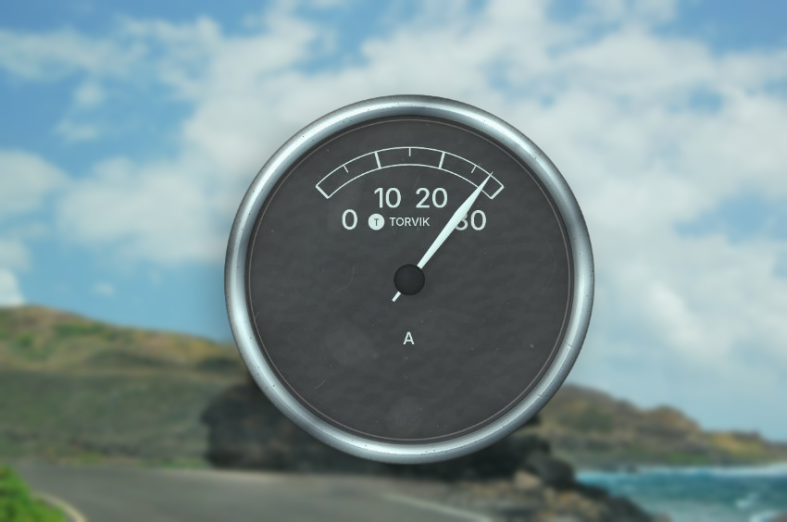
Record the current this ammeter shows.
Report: 27.5 A
